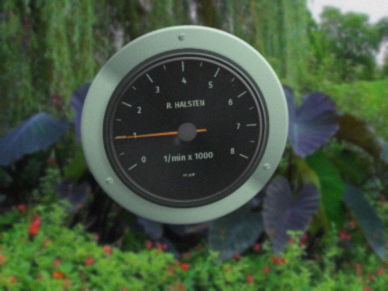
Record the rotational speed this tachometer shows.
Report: 1000 rpm
